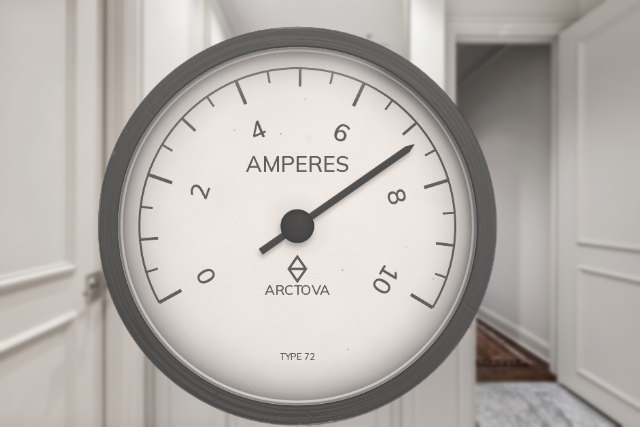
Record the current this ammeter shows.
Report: 7.25 A
